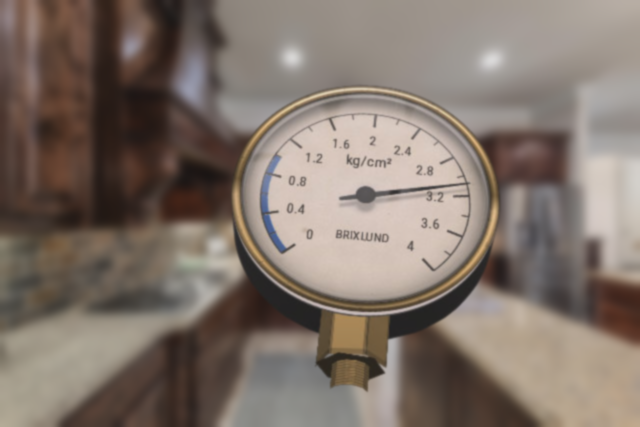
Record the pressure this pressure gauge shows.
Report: 3.1 kg/cm²
